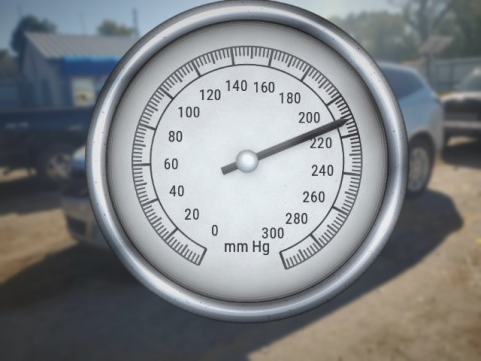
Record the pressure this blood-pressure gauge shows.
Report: 212 mmHg
